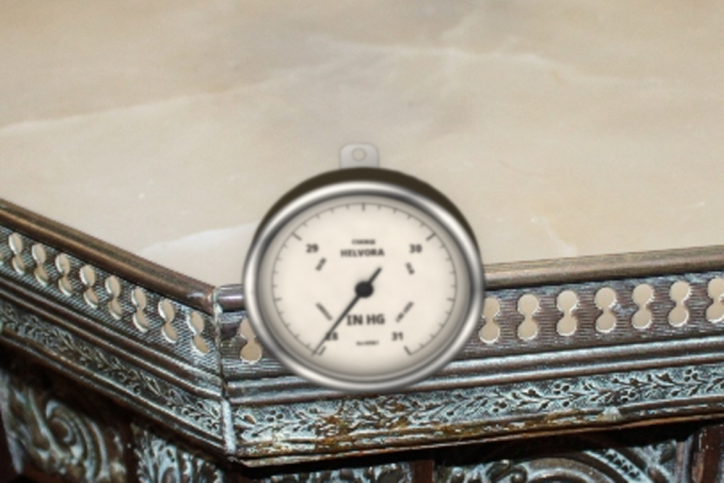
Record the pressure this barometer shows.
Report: 28.05 inHg
